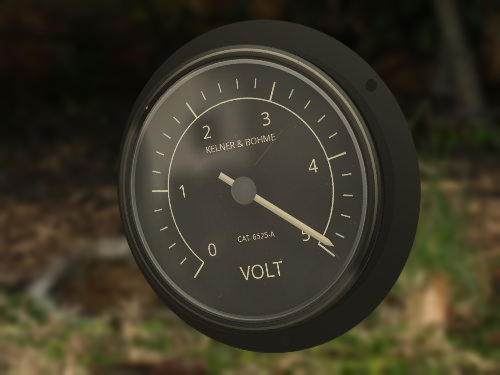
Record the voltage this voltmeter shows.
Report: 4.9 V
